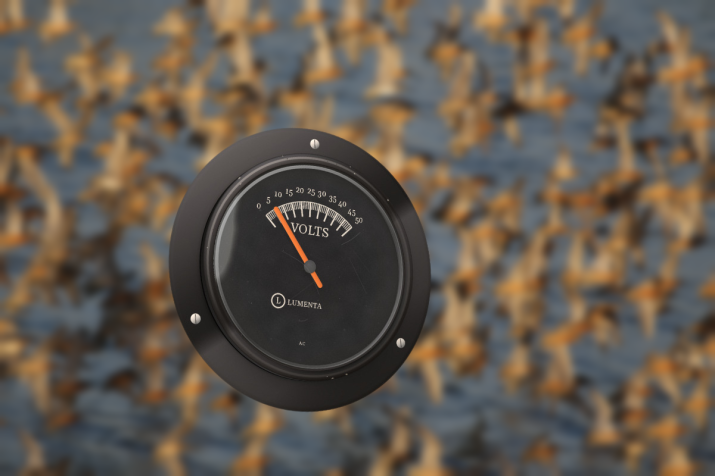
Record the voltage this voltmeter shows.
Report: 5 V
